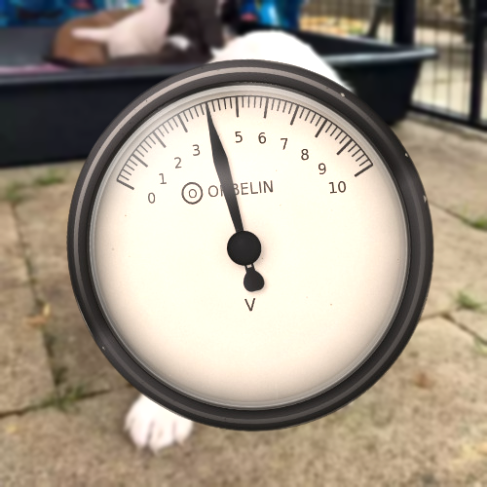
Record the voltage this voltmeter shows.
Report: 4 V
